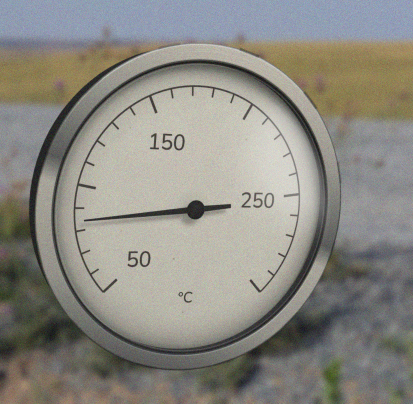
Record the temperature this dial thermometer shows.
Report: 85 °C
